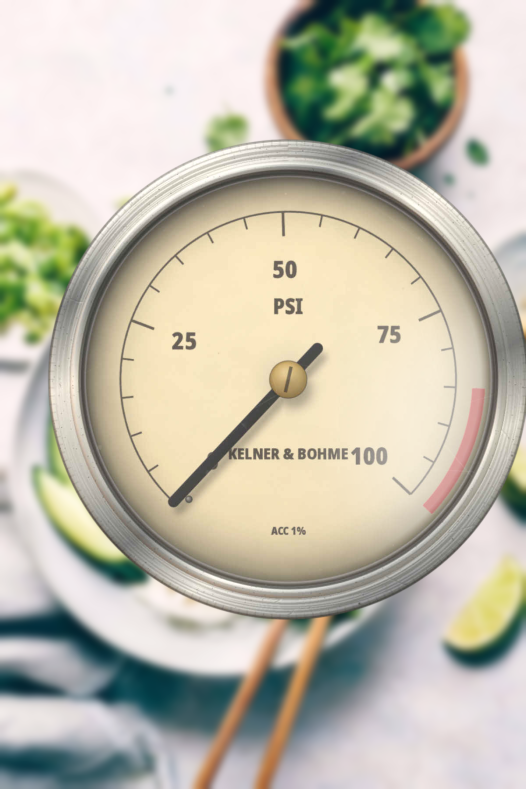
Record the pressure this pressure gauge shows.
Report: 0 psi
